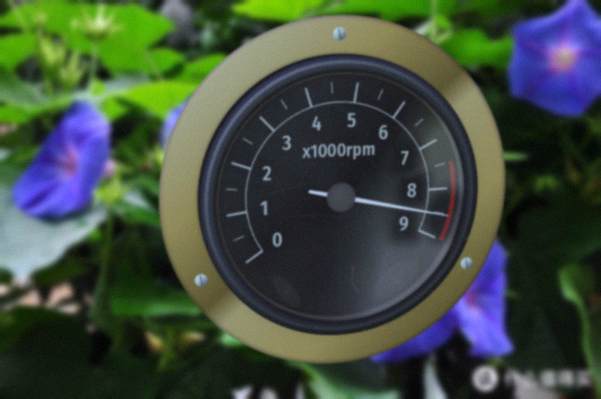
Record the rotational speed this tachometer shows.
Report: 8500 rpm
